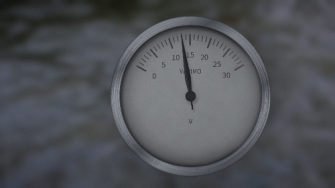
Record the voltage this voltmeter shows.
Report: 13 V
